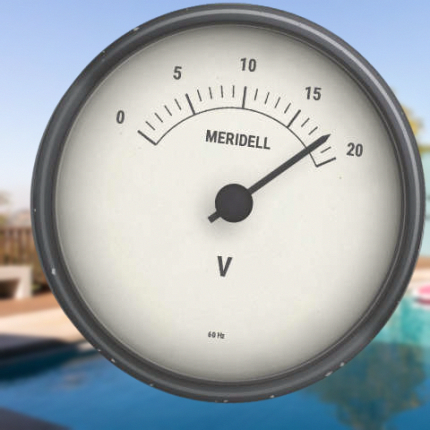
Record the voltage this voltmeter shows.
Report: 18 V
